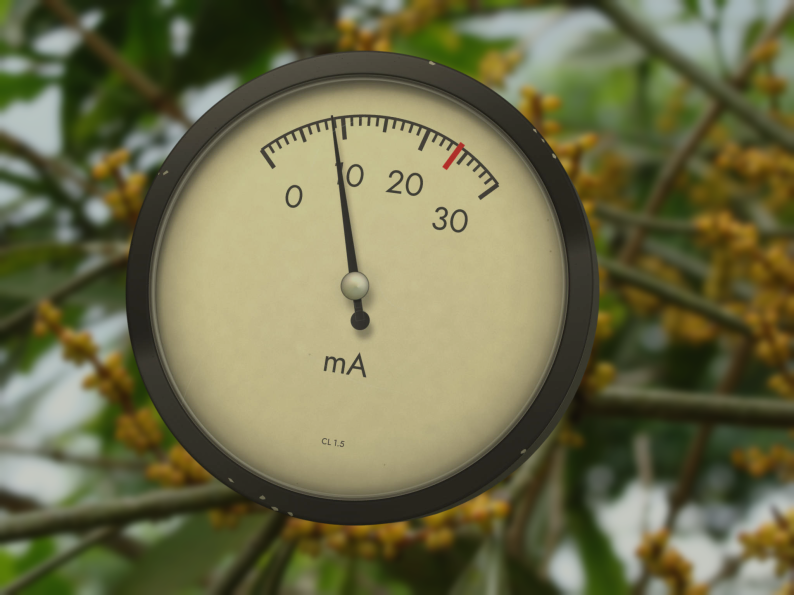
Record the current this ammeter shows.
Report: 9 mA
